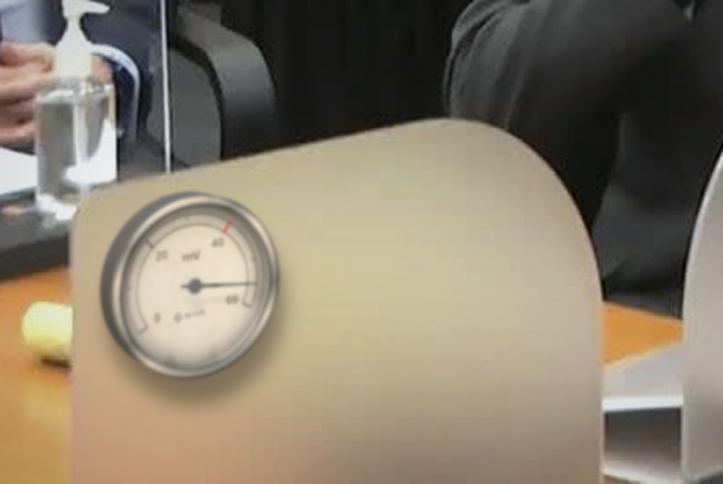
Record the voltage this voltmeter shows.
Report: 55 mV
